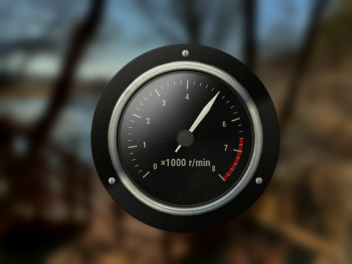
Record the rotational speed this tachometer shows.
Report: 5000 rpm
